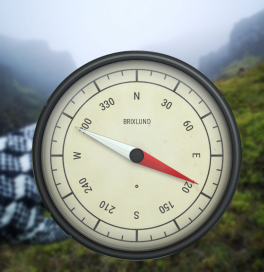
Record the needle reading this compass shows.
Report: 115 °
